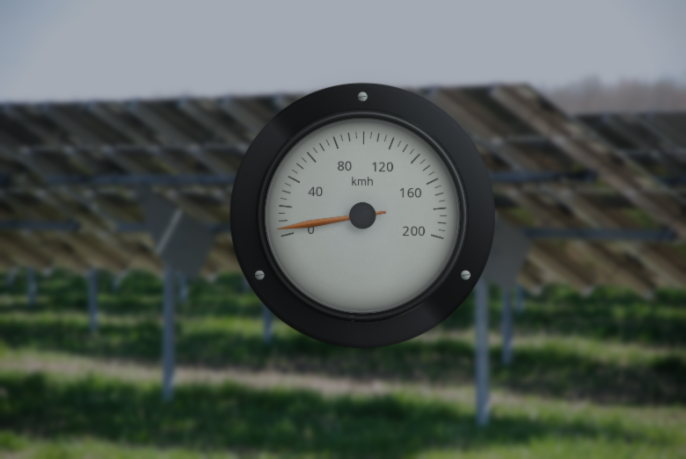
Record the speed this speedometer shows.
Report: 5 km/h
